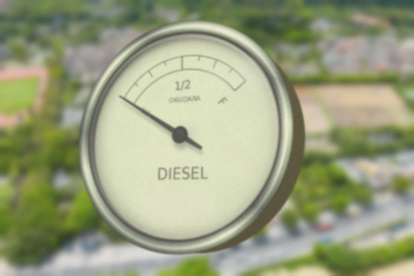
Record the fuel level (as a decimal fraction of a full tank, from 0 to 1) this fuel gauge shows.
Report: 0
